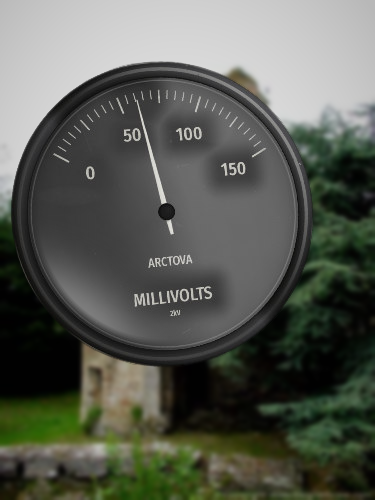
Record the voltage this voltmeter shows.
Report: 60 mV
